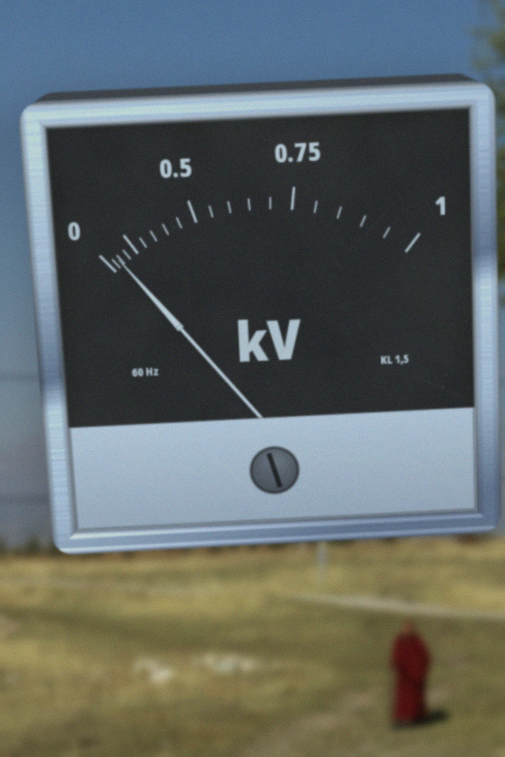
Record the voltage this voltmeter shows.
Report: 0.15 kV
